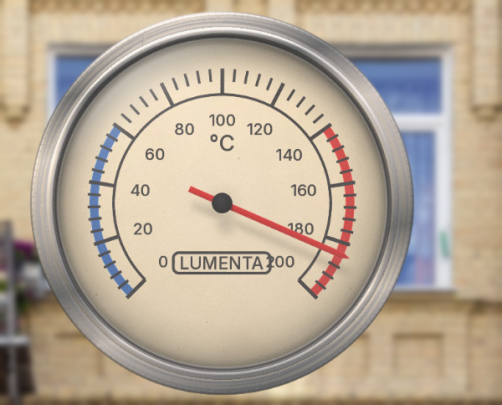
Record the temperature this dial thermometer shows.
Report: 184 °C
